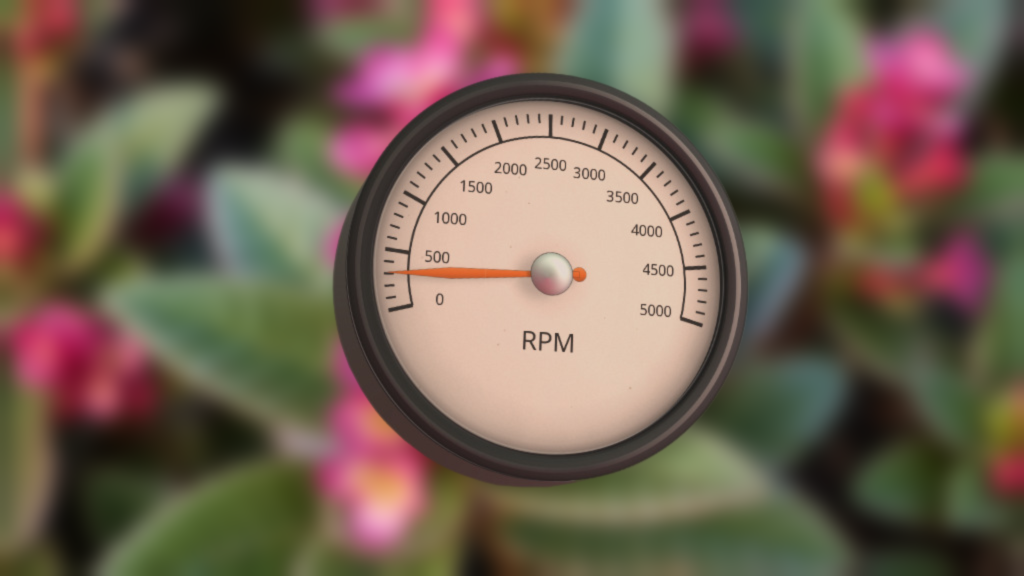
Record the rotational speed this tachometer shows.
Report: 300 rpm
